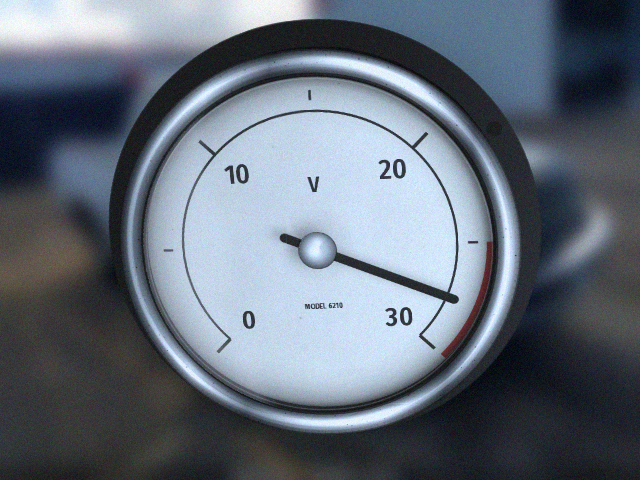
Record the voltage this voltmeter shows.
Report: 27.5 V
